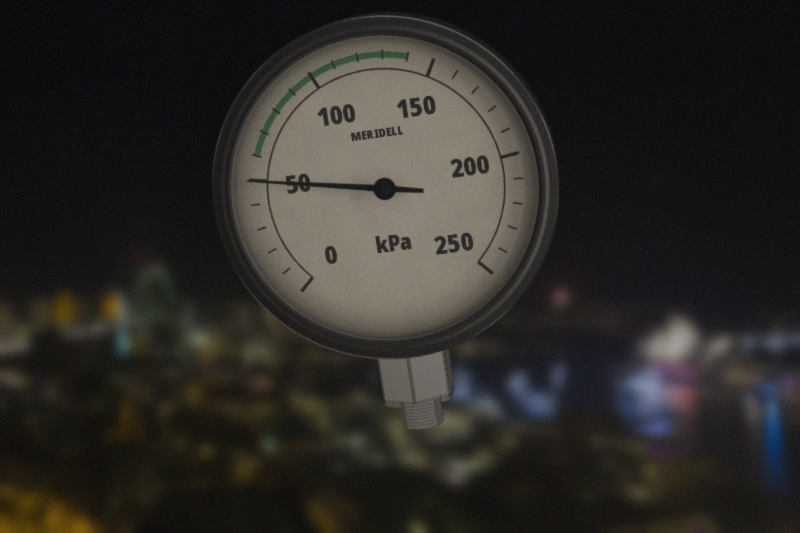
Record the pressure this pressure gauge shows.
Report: 50 kPa
